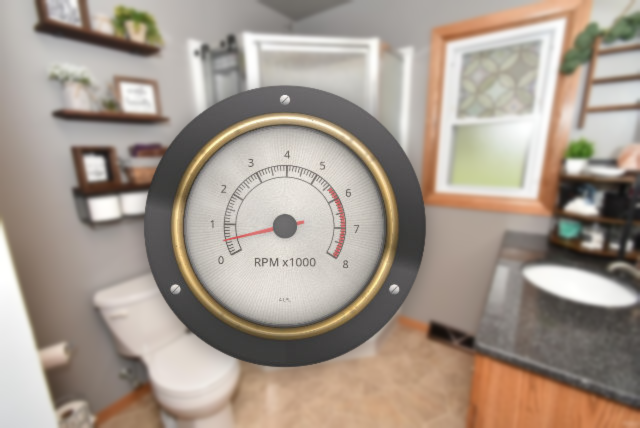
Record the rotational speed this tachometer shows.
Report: 500 rpm
